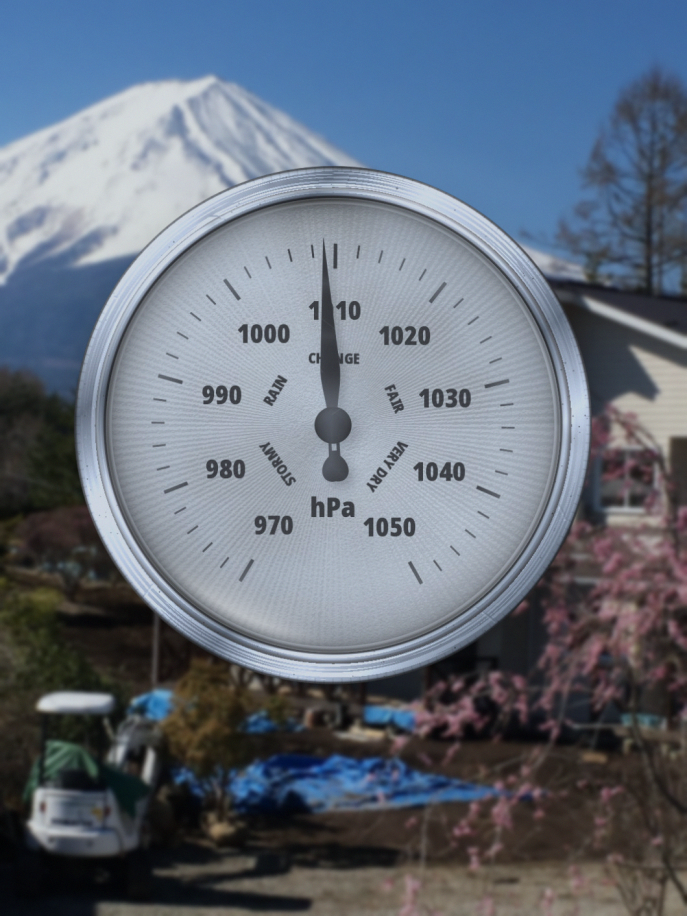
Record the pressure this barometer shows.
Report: 1009 hPa
